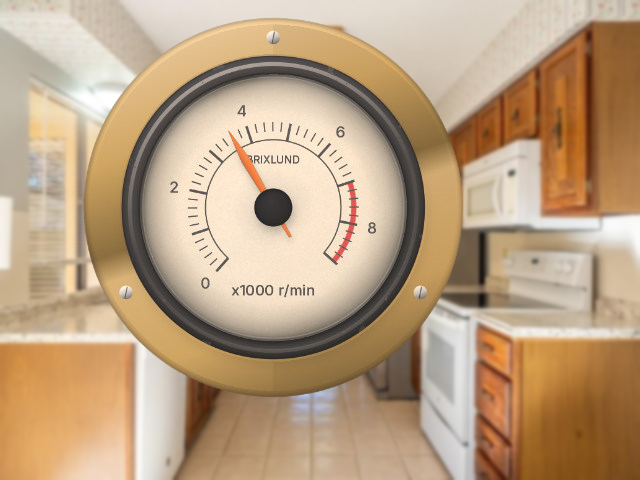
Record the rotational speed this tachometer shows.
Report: 3600 rpm
